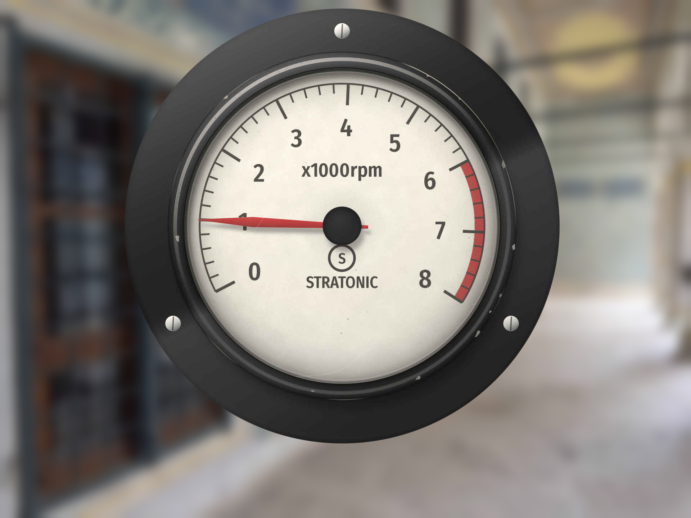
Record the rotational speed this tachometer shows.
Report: 1000 rpm
